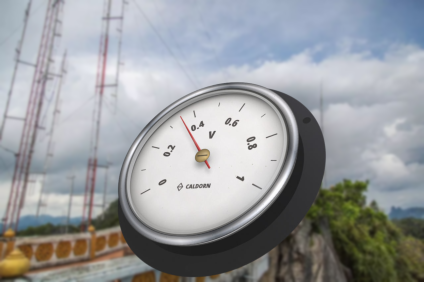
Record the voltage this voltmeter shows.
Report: 0.35 V
